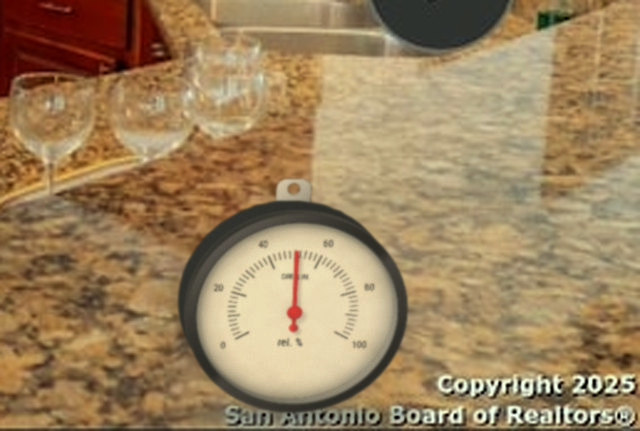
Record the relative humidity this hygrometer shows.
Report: 50 %
